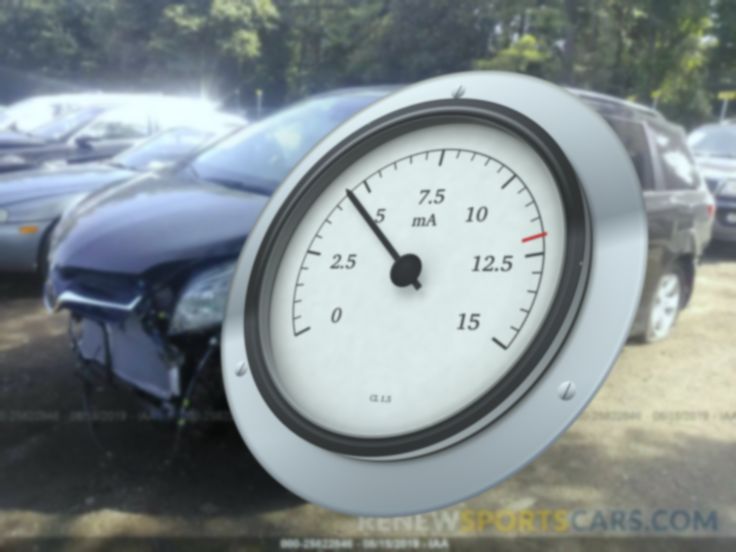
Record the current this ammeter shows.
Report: 4.5 mA
